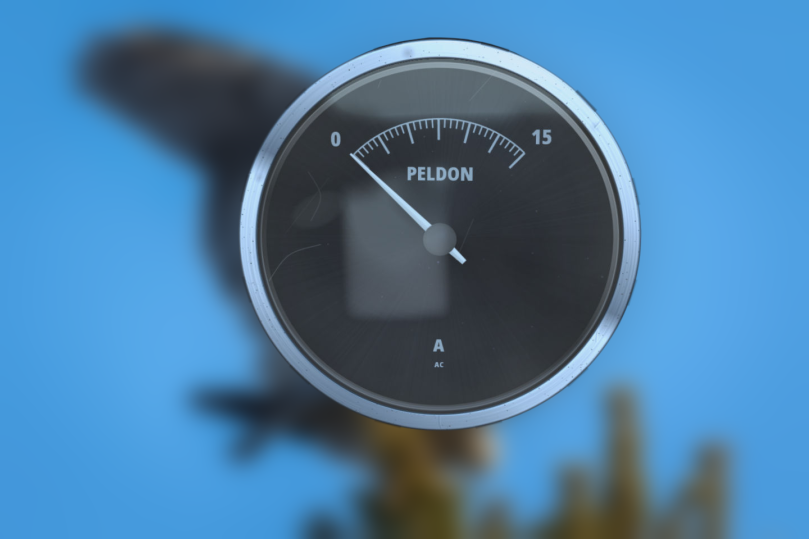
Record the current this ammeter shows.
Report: 0 A
